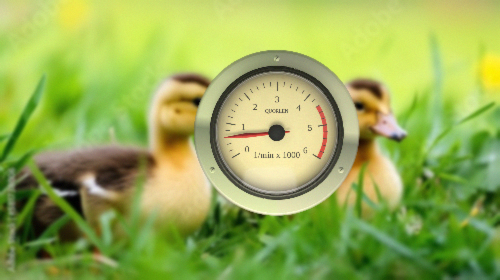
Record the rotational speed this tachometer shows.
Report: 600 rpm
